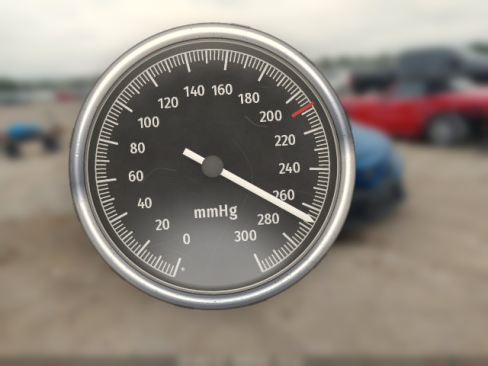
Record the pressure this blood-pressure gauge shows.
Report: 266 mmHg
